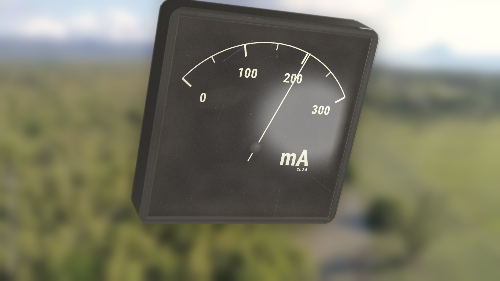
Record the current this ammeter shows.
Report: 200 mA
